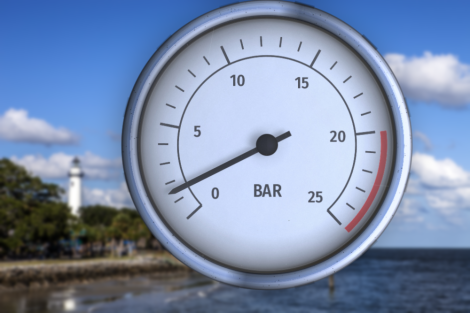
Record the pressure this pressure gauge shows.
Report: 1.5 bar
